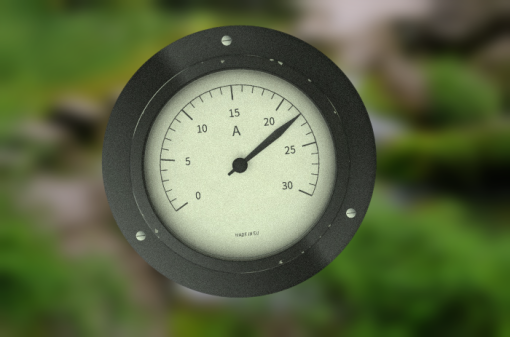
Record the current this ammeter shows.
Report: 22 A
